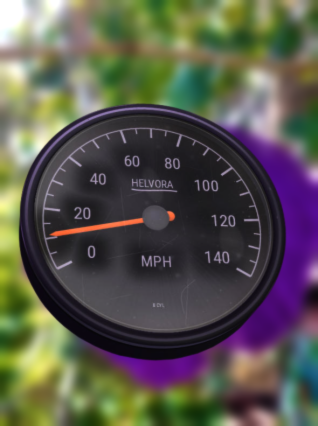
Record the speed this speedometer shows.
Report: 10 mph
